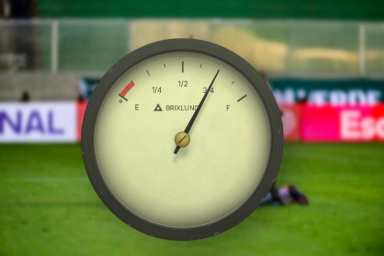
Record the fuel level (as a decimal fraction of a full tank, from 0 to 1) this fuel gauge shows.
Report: 0.75
